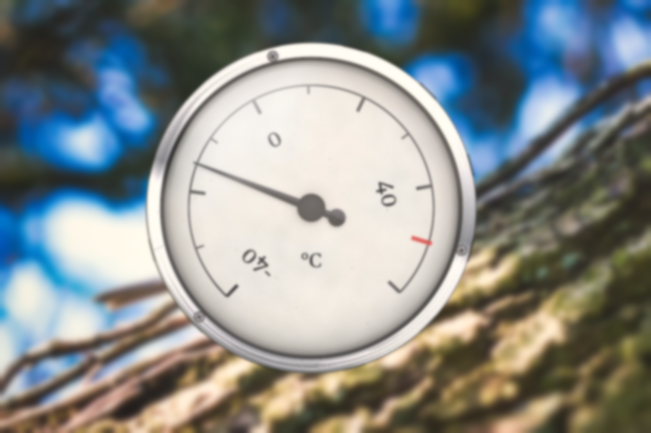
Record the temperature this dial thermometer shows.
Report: -15 °C
